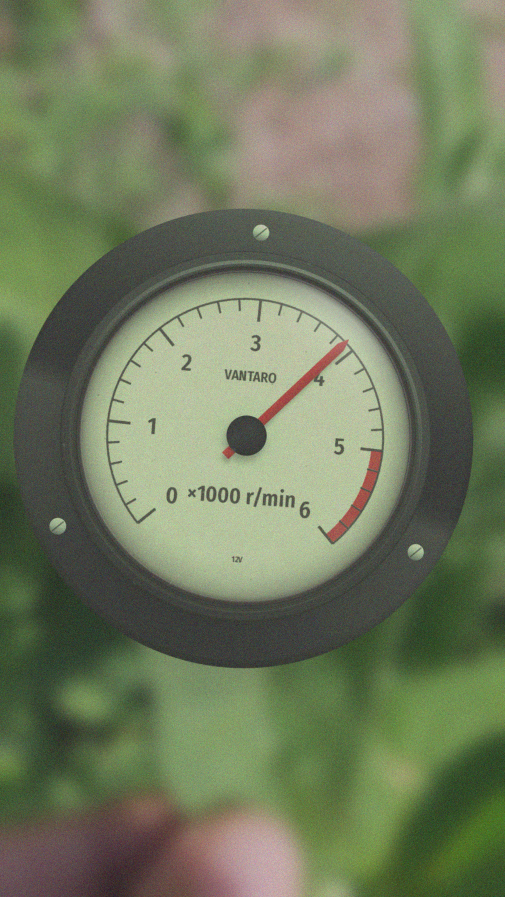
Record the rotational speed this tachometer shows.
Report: 3900 rpm
